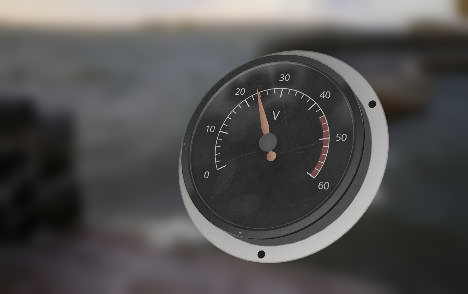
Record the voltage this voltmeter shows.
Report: 24 V
